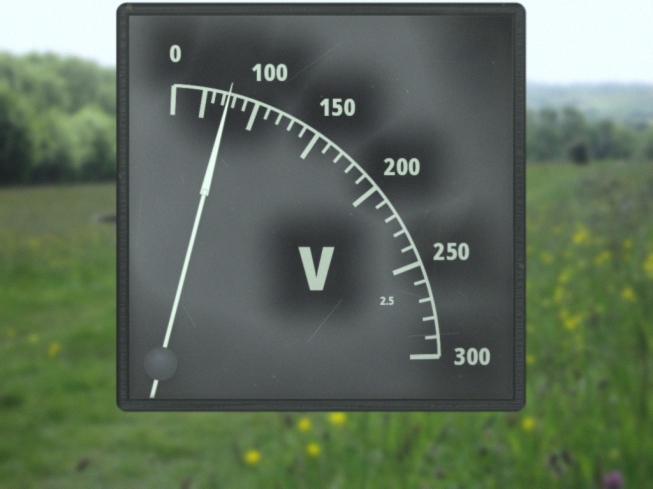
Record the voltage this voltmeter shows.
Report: 75 V
